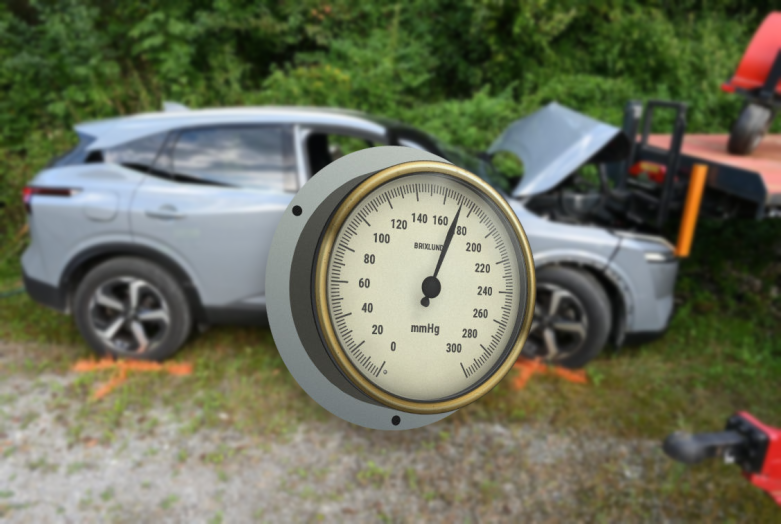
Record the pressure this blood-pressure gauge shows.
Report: 170 mmHg
